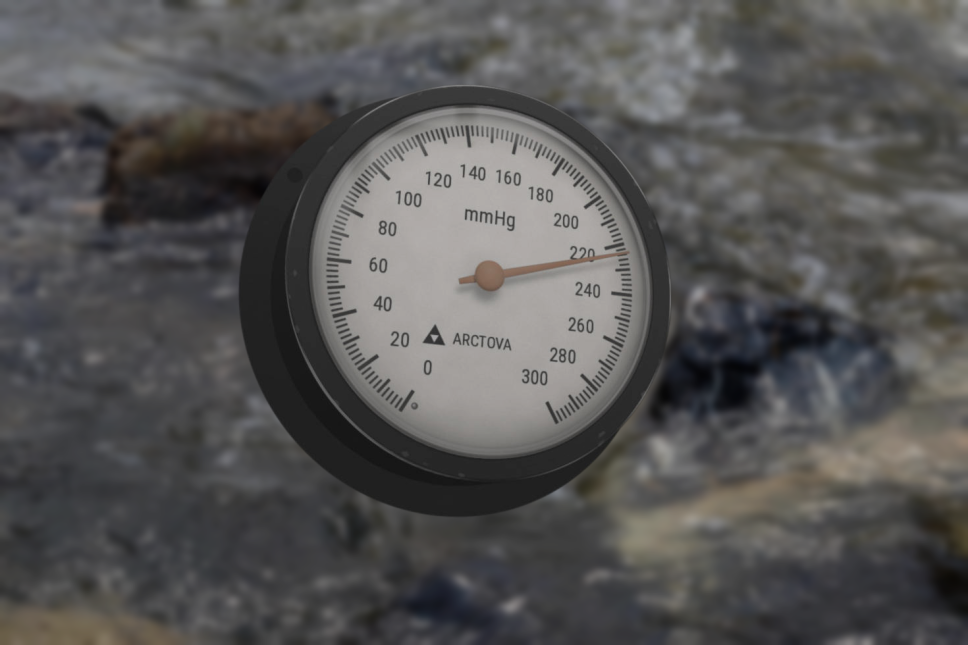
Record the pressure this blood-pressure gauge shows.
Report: 224 mmHg
